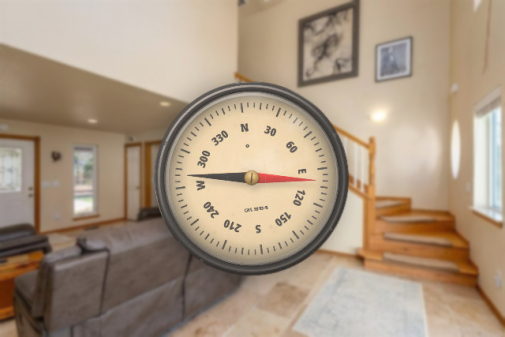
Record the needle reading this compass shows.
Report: 100 °
